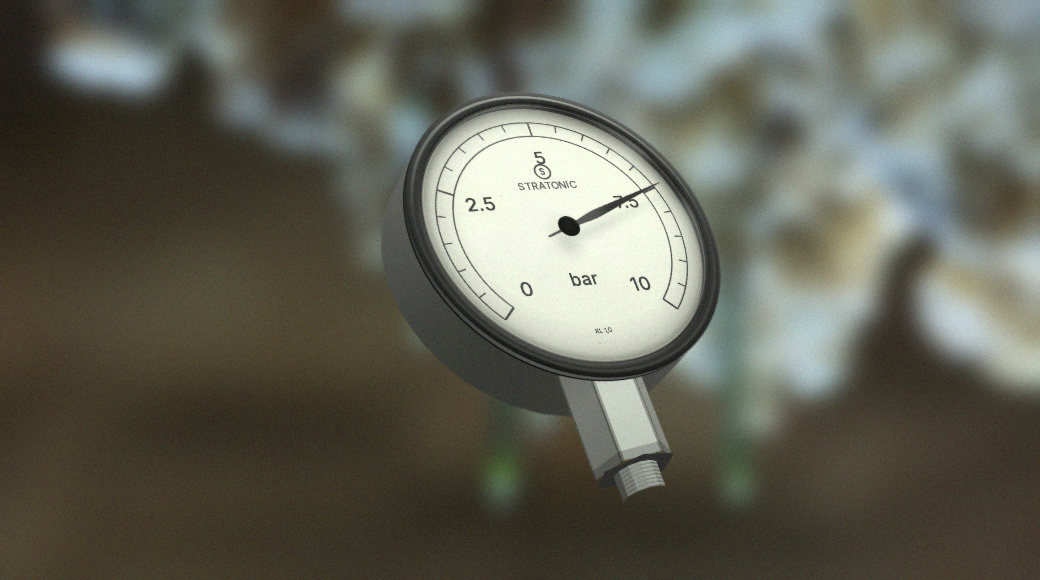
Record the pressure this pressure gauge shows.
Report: 7.5 bar
